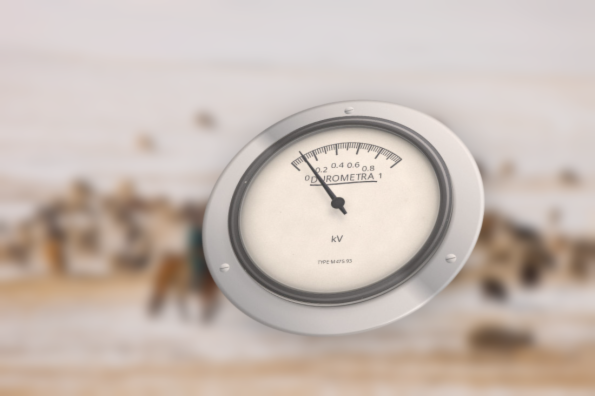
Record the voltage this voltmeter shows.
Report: 0.1 kV
